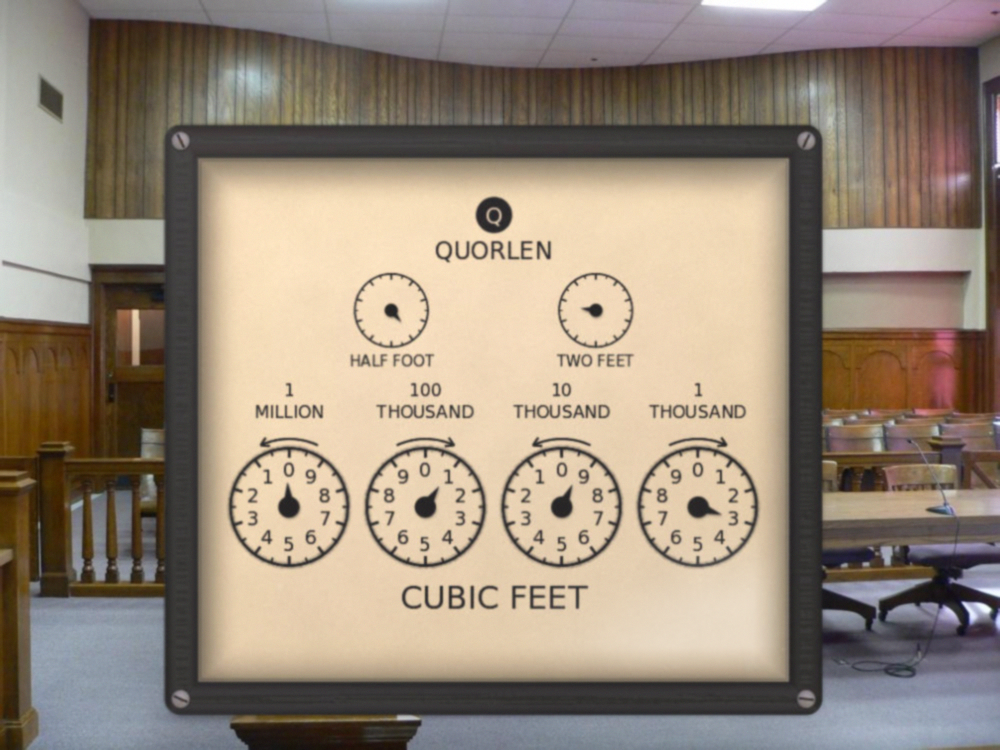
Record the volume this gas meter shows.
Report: 9300 ft³
